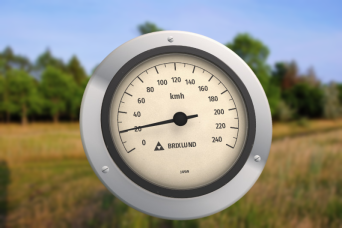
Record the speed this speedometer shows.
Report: 20 km/h
